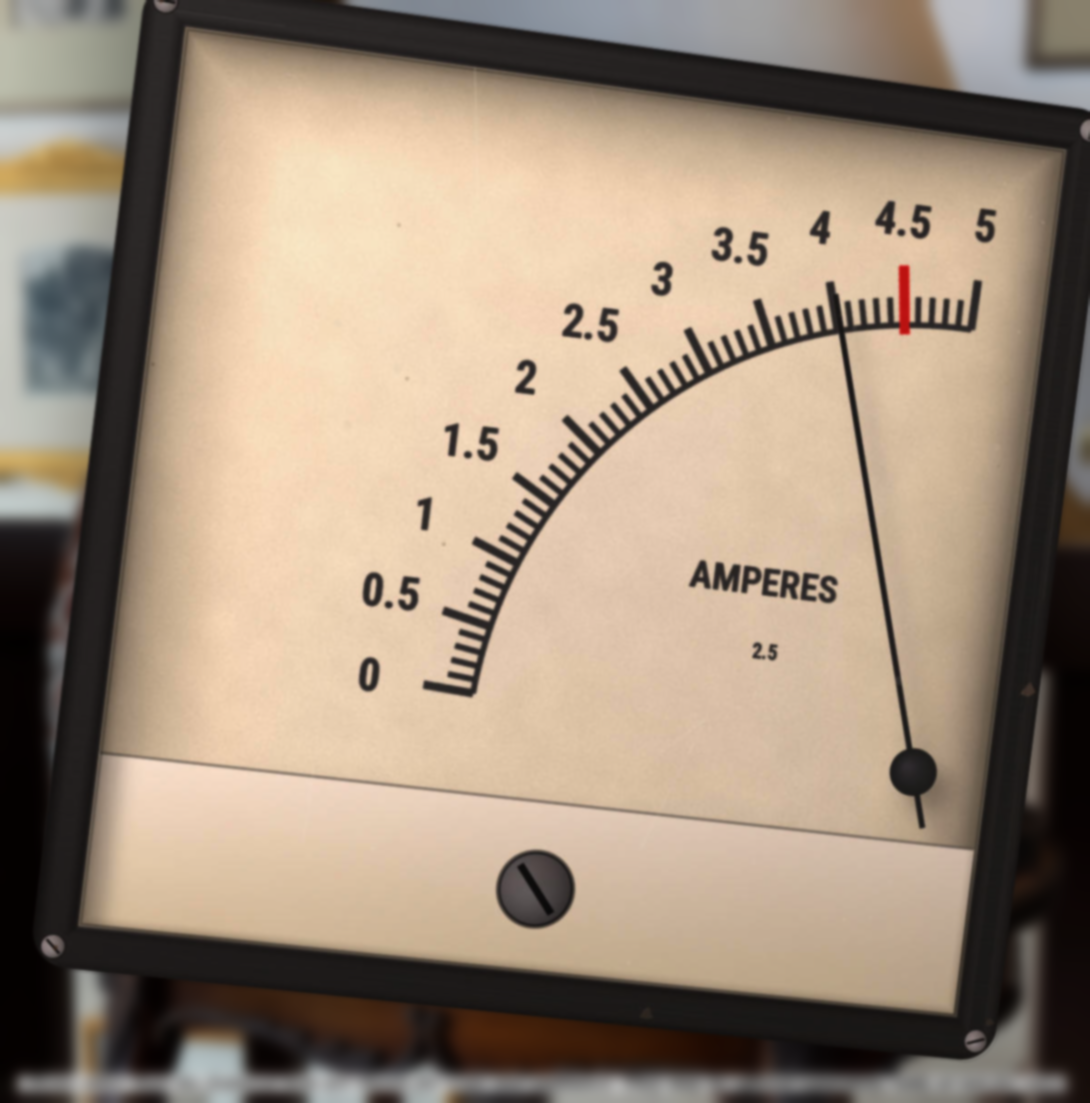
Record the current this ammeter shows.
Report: 4 A
